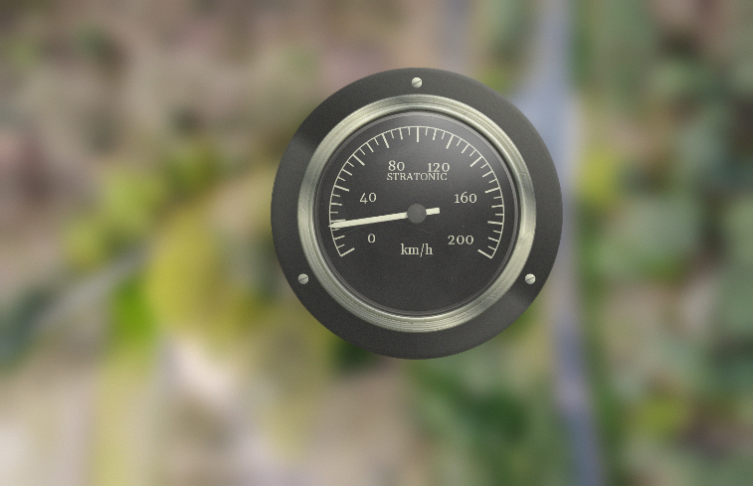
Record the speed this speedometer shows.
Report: 17.5 km/h
